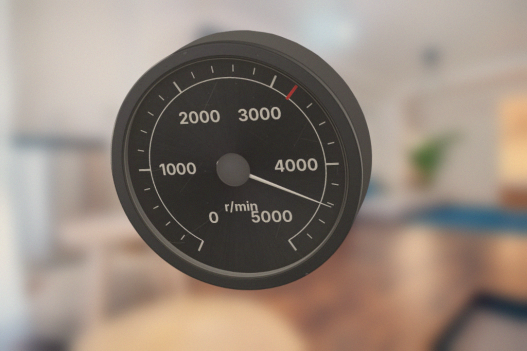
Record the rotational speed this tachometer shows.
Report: 4400 rpm
